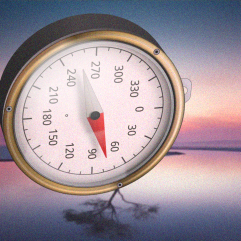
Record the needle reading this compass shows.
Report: 75 °
